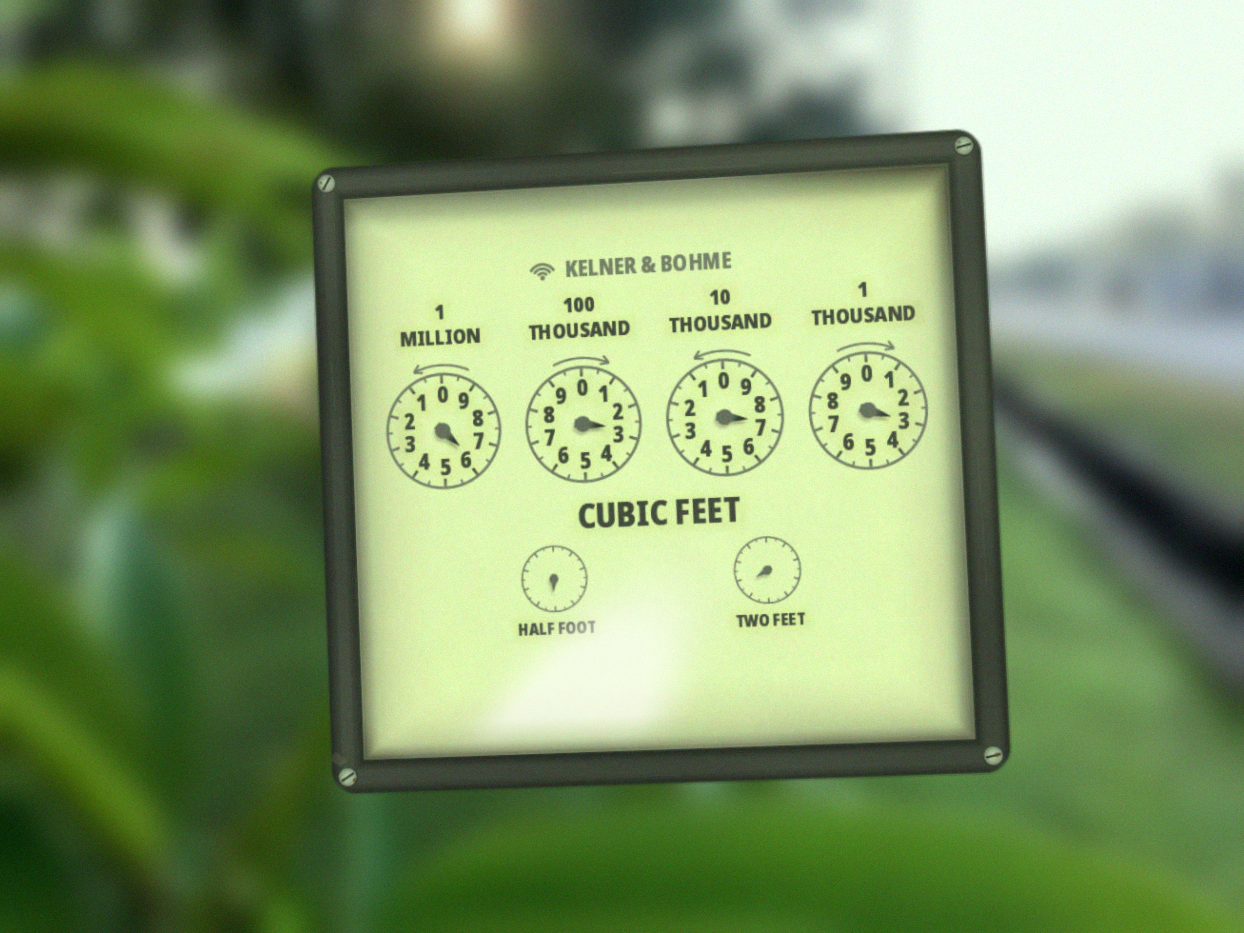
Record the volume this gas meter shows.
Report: 627300 ft³
